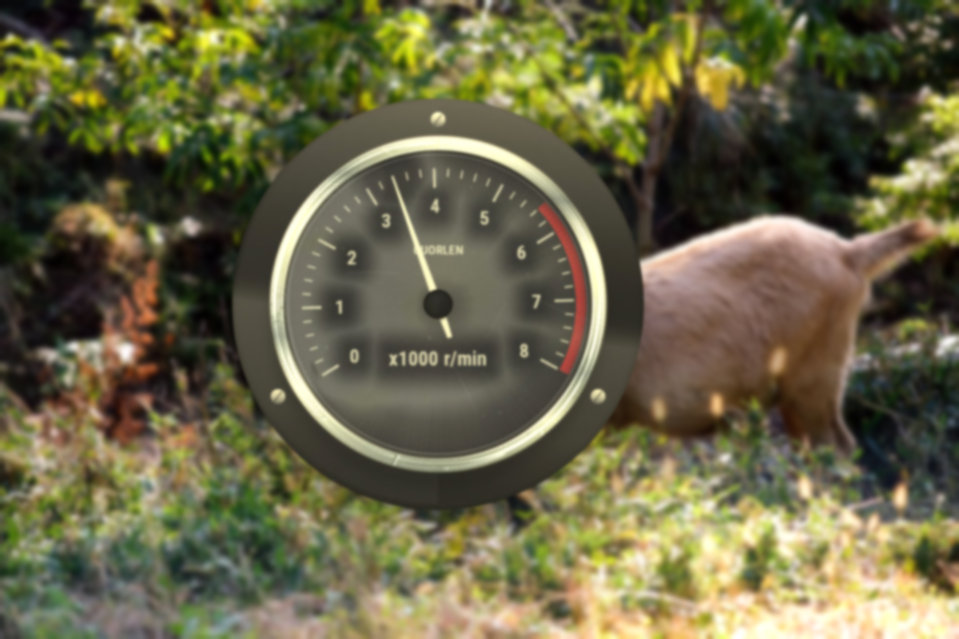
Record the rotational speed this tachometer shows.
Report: 3400 rpm
